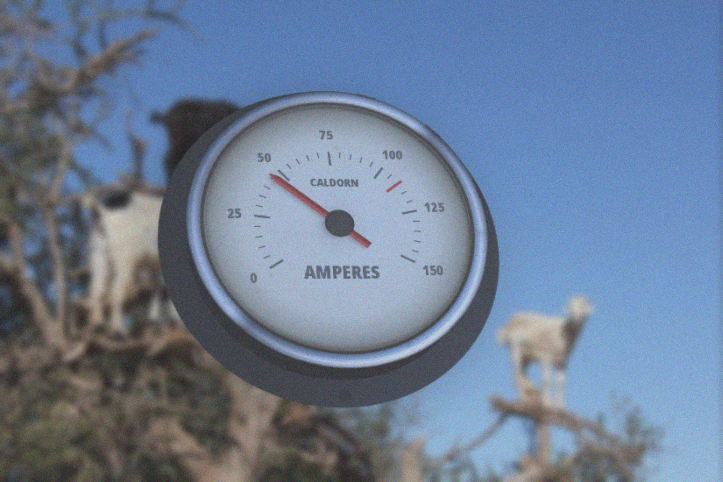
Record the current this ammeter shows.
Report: 45 A
